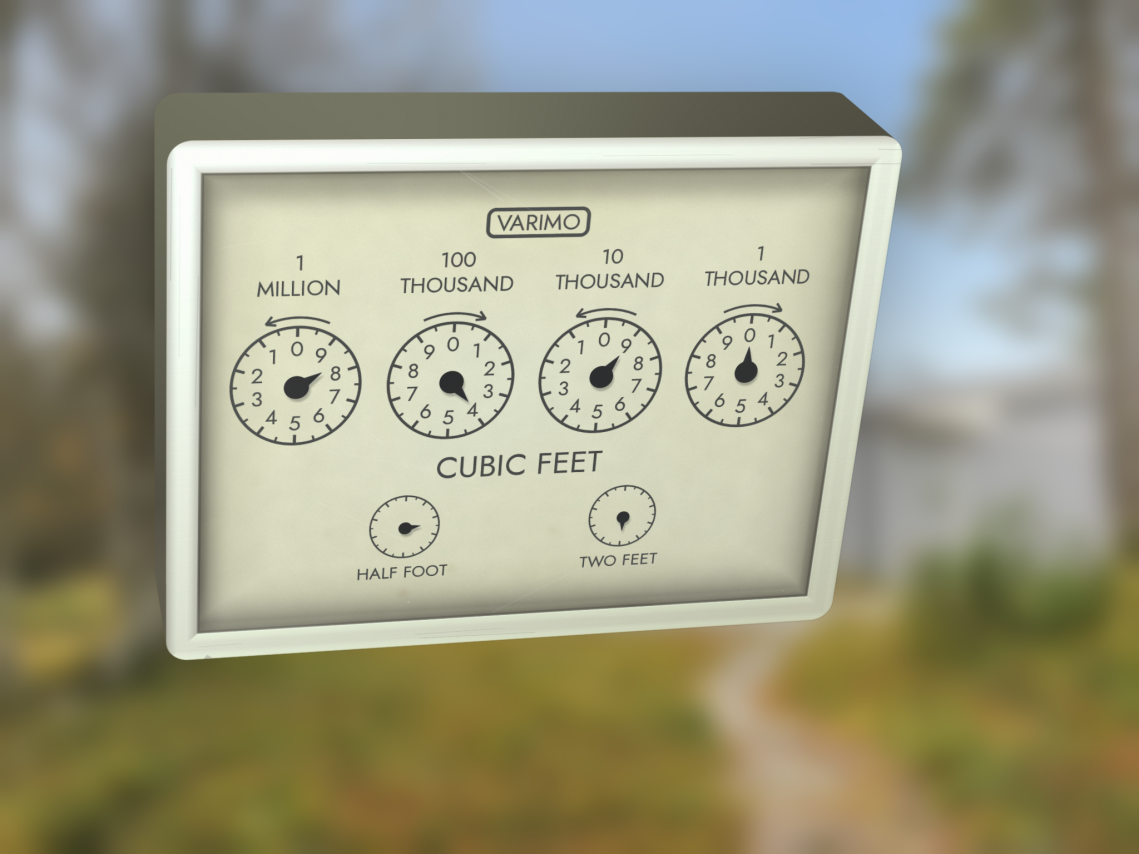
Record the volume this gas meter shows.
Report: 839000 ft³
